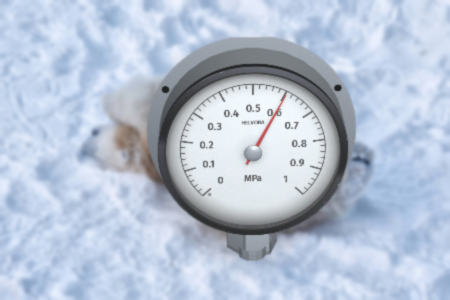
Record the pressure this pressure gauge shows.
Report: 0.6 MPa
